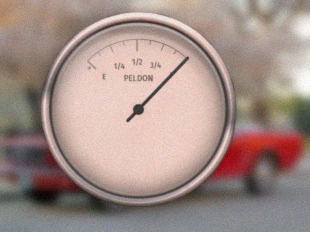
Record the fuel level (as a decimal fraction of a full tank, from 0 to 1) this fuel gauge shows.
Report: 1
